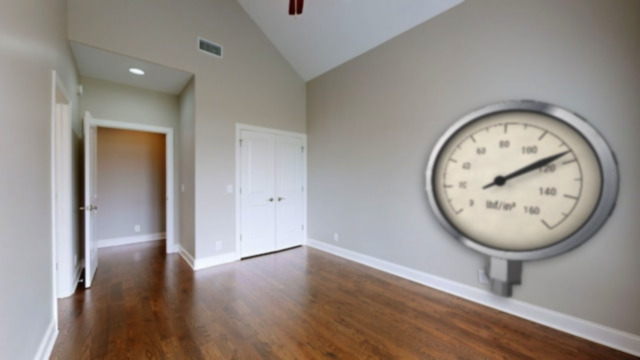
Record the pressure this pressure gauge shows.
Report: 115 psi
